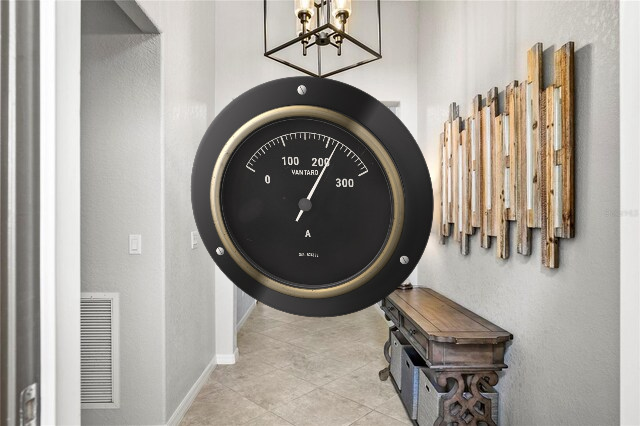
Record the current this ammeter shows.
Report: 220 A
